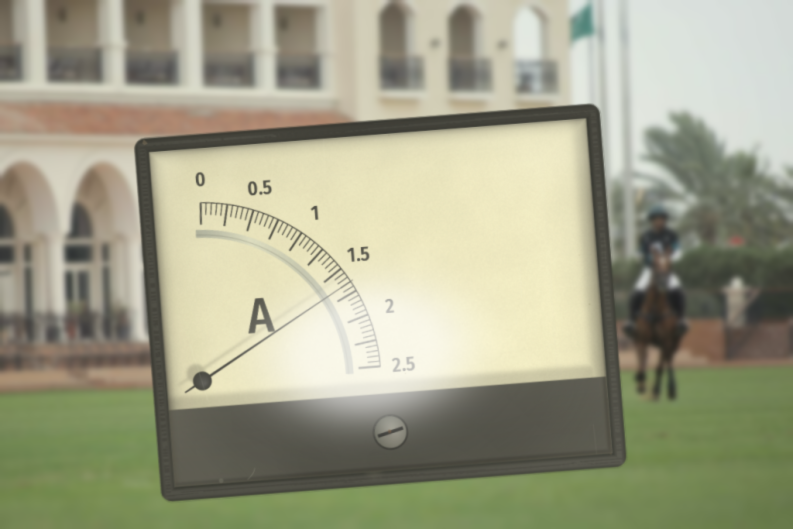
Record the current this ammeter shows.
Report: 1.65 A
